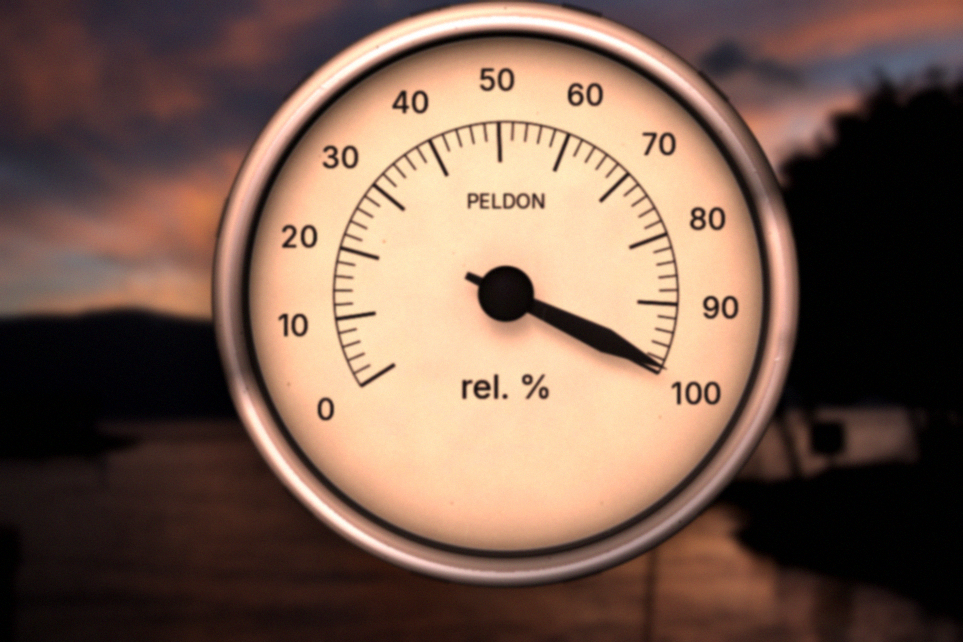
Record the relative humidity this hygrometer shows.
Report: 99 %
